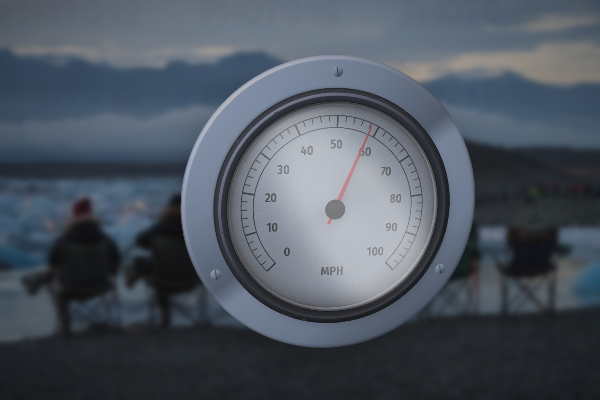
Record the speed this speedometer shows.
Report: 58 mph
